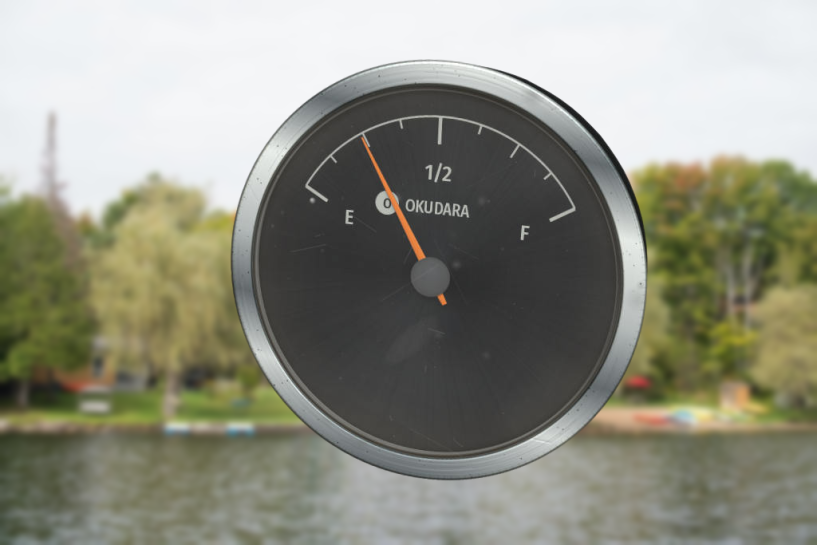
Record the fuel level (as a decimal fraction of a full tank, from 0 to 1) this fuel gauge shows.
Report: 0.25
